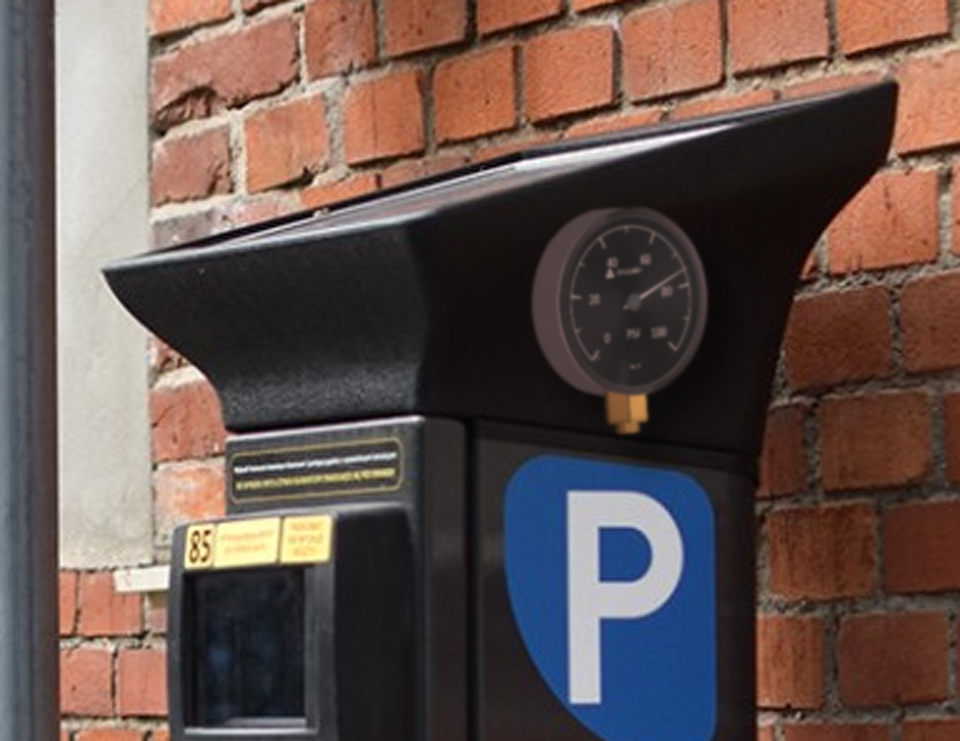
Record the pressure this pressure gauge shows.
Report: 75 psi
